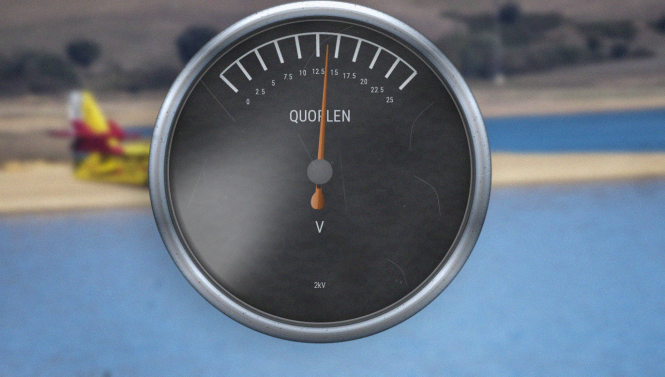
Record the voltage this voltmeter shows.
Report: 13.75 V
